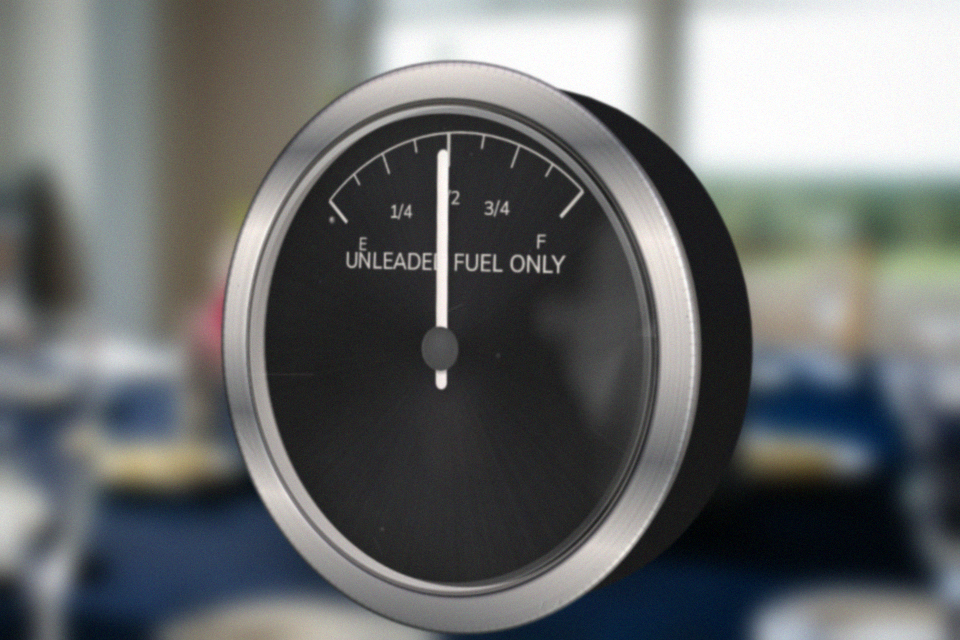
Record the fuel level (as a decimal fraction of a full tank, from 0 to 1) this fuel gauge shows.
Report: 0.5
